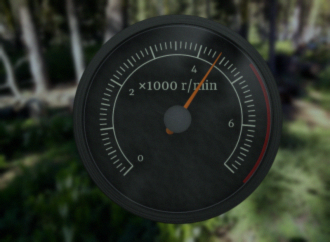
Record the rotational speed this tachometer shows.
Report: 4400 rpm
